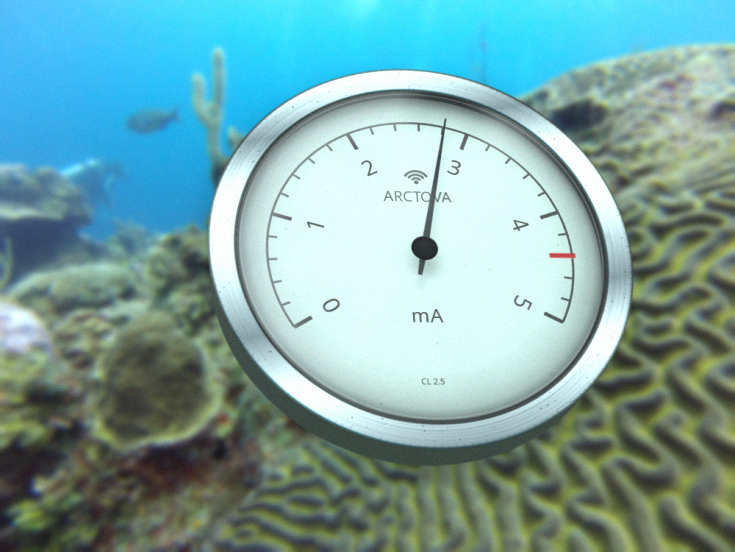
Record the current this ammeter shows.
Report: 2.8 mA
